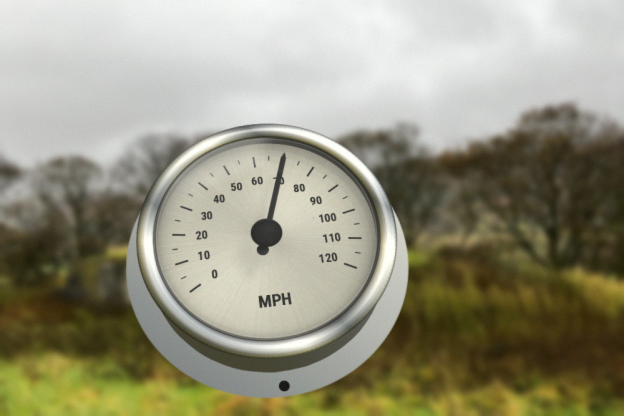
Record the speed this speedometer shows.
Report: 70 mph
